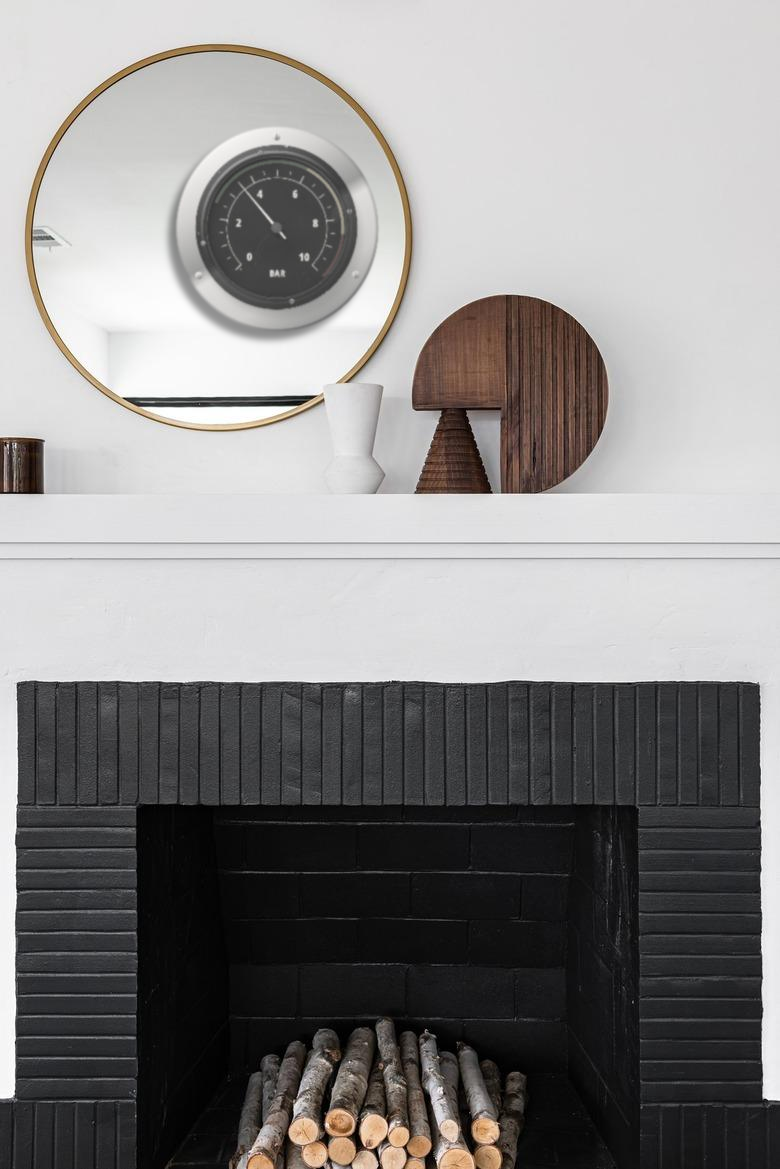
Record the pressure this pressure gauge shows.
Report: 3.5 bar
